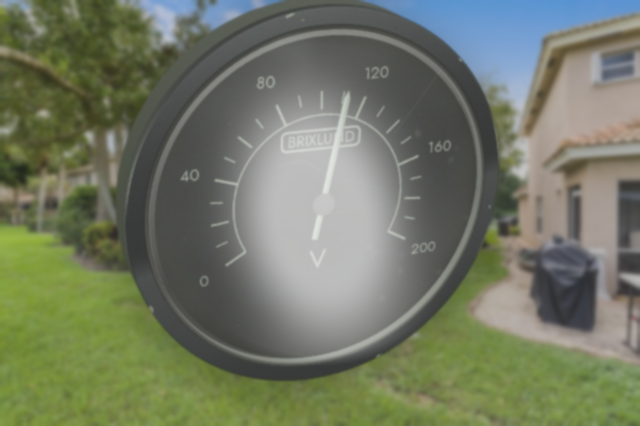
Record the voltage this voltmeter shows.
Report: 110 V
